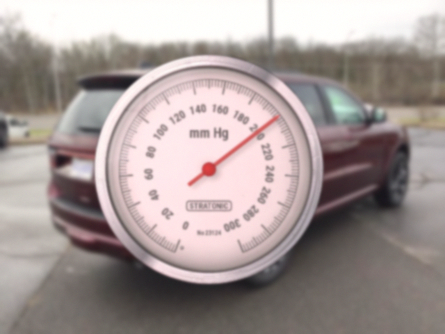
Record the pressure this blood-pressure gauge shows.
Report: 200 mmHg
